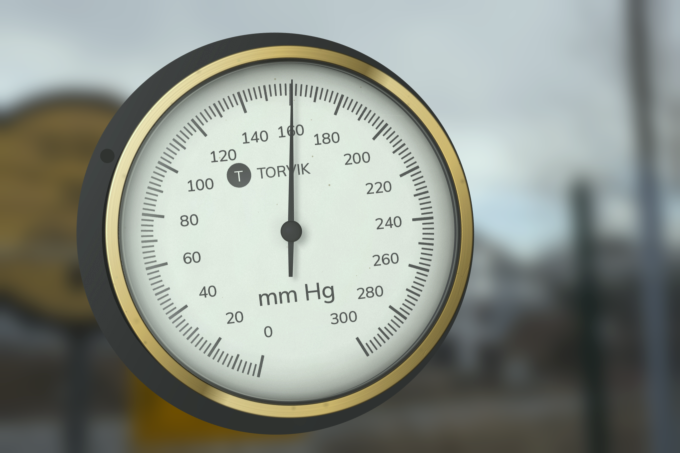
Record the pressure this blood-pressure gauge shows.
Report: 160 mmHg
